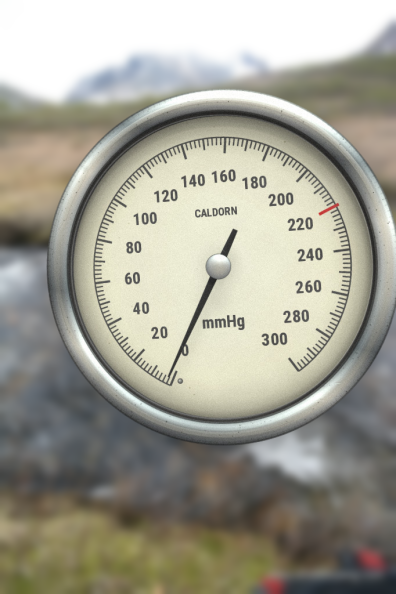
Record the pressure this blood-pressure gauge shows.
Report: 2 mmHg
